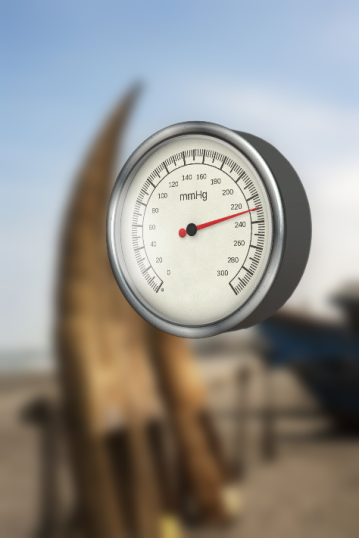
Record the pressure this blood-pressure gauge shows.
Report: 230 mmHg
